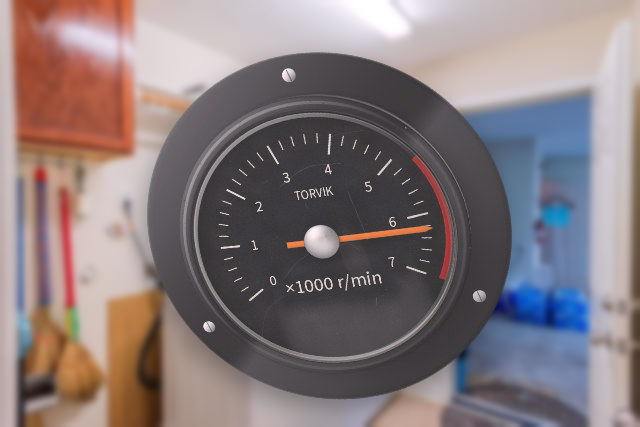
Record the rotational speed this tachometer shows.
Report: 6200 rpm
